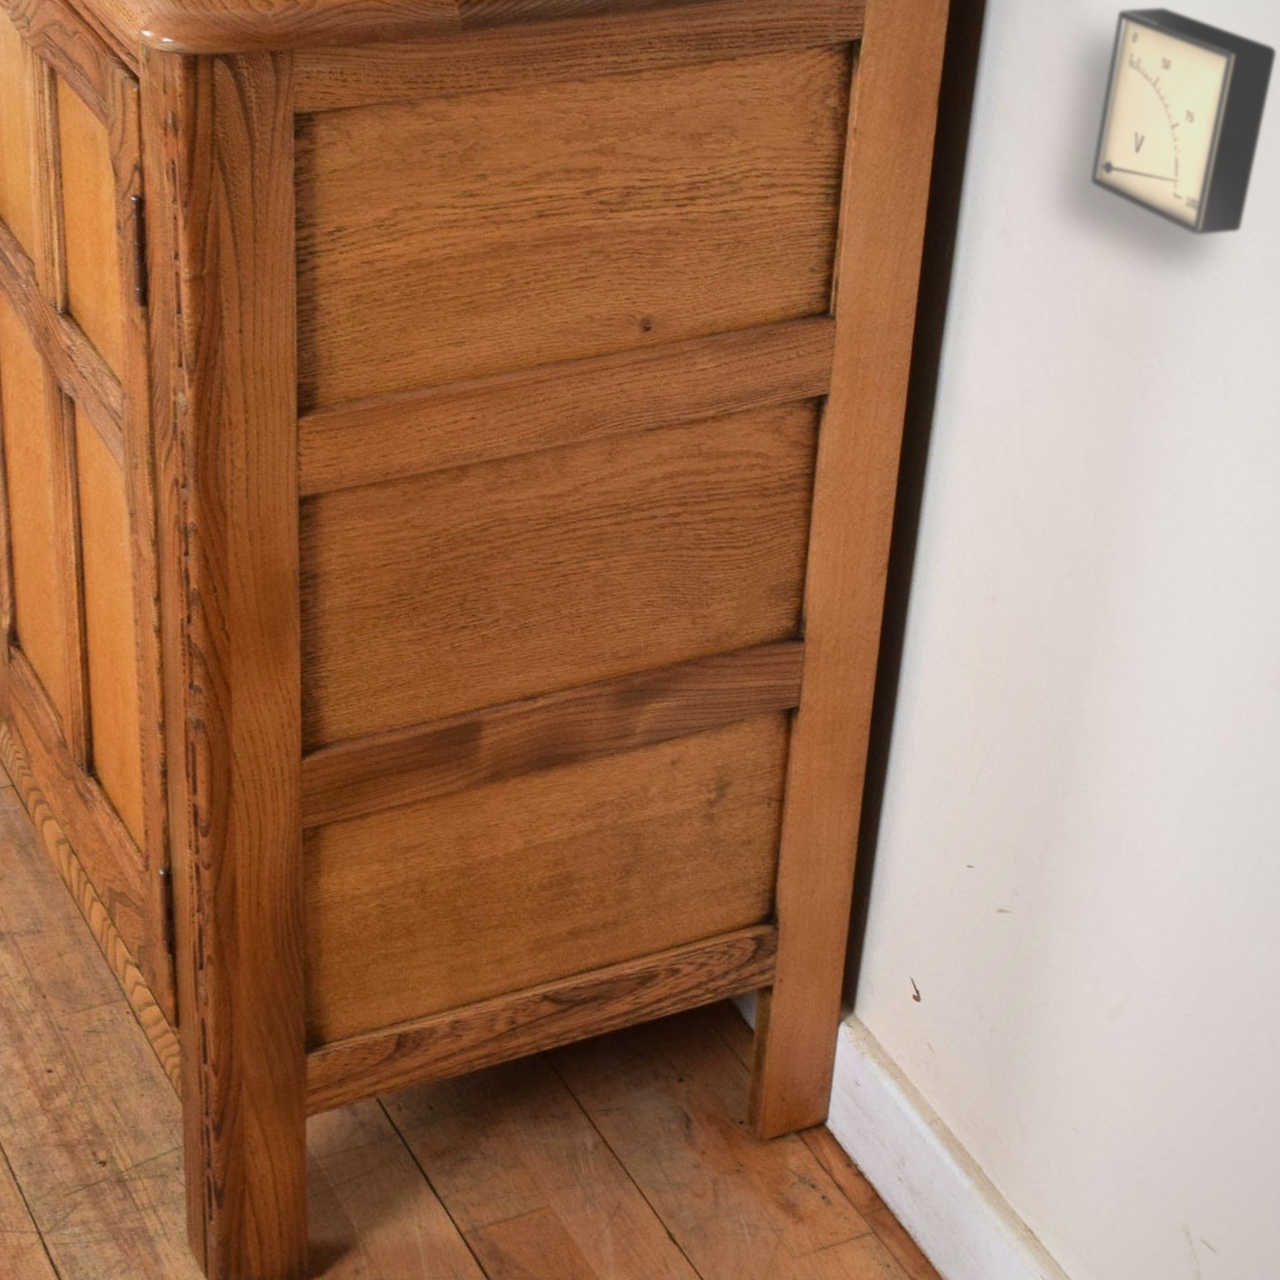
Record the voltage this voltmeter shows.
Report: 95 V
